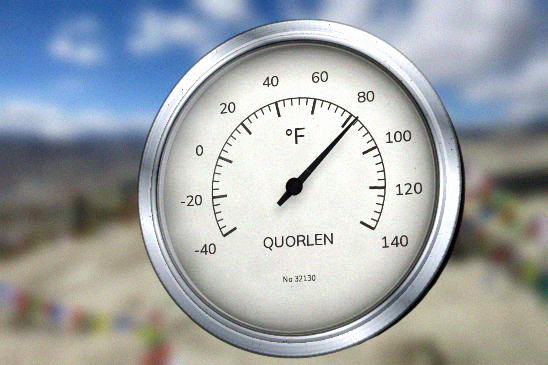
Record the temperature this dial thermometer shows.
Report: 84 °F
